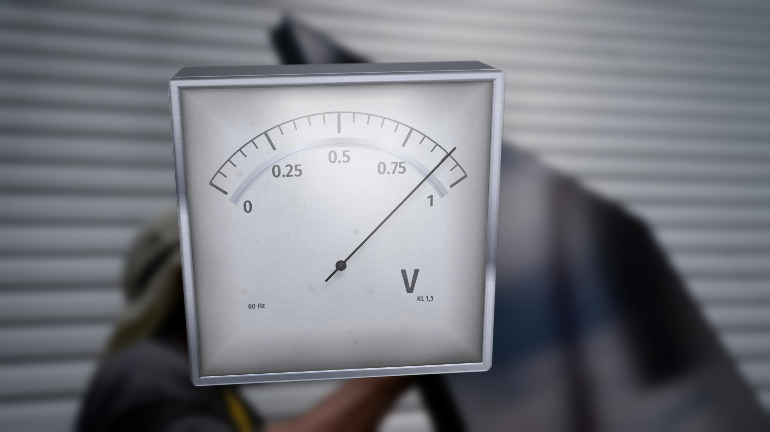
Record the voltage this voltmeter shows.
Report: 0.9 V
